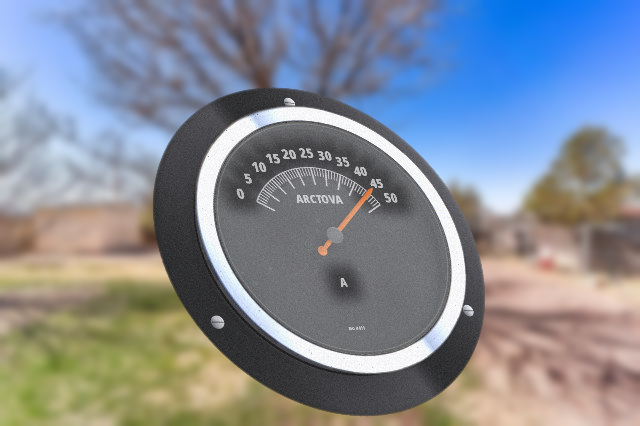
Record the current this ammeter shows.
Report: 45 A
